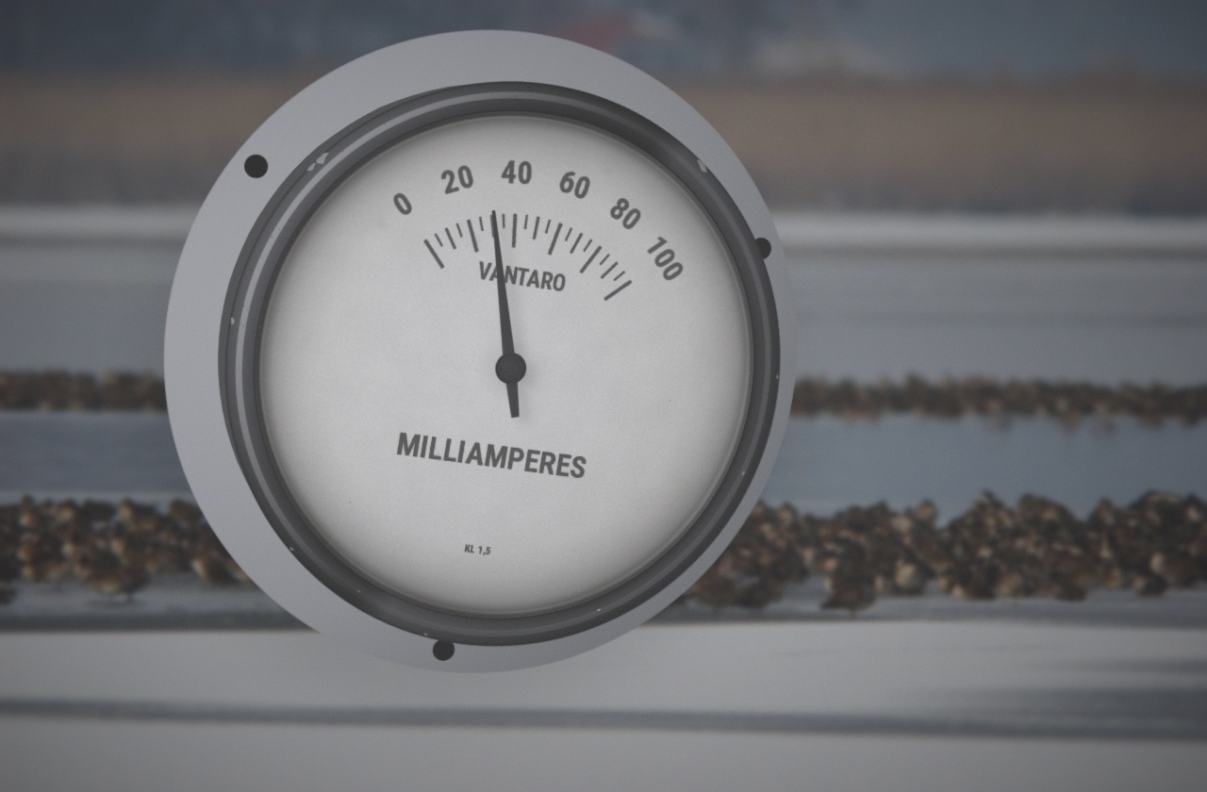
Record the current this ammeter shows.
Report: 30 mA
